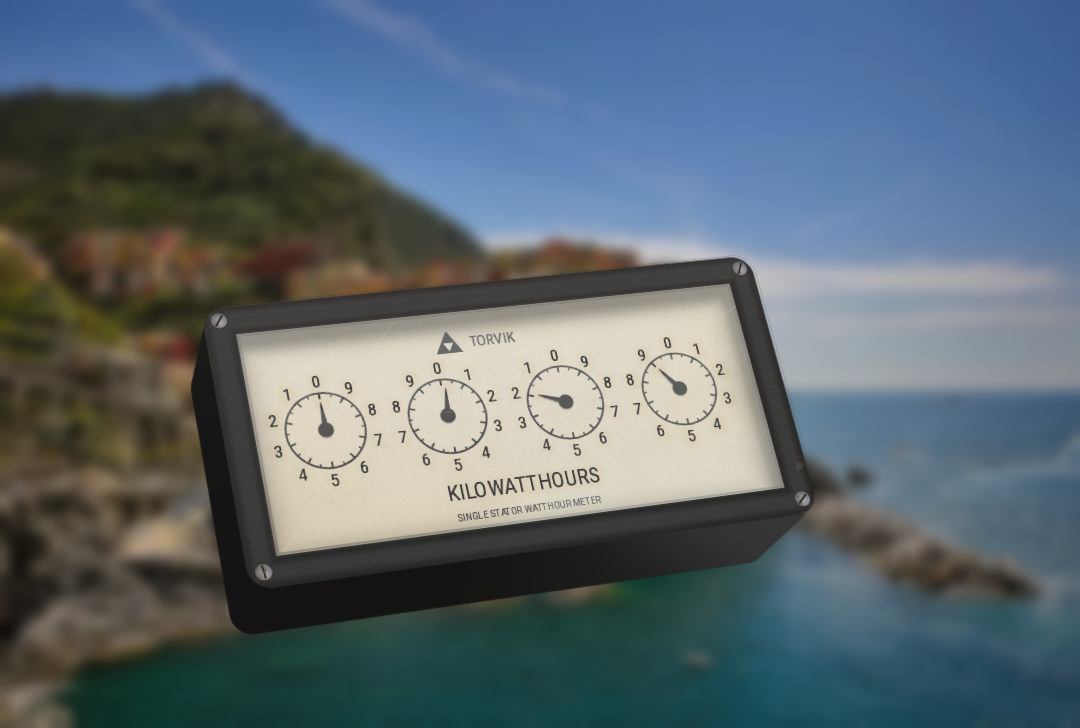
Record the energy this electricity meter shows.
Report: 19 kWh
